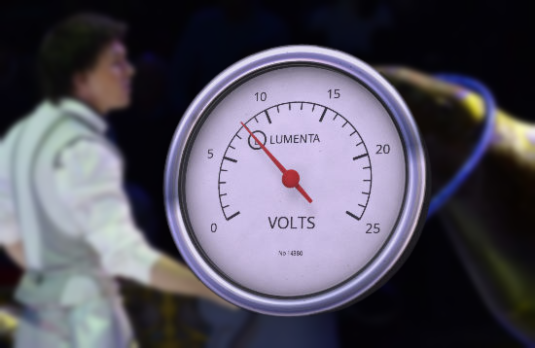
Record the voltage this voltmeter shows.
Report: 8 V
